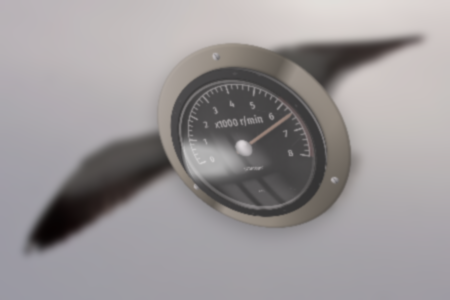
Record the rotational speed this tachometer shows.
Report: 6400 rpm
